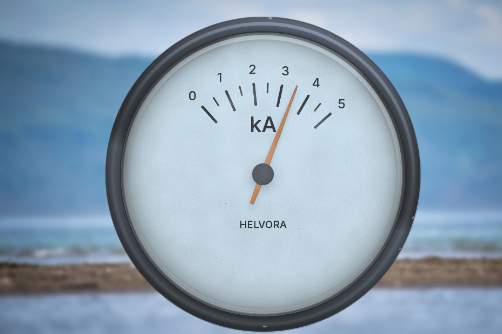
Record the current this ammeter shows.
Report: 3.5 kA
